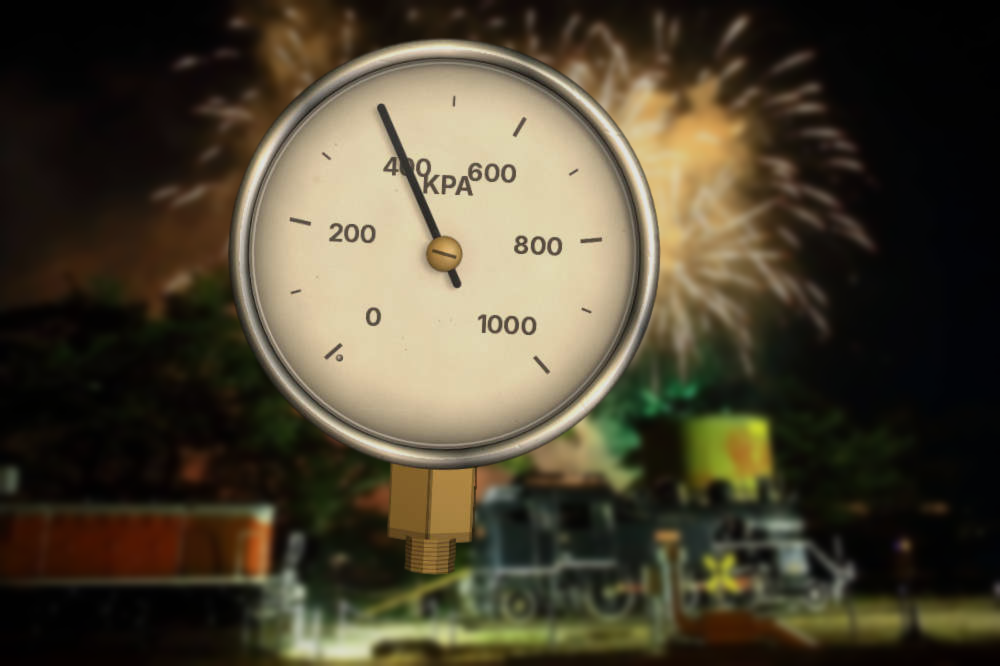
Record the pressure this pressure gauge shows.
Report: 400 kPa
